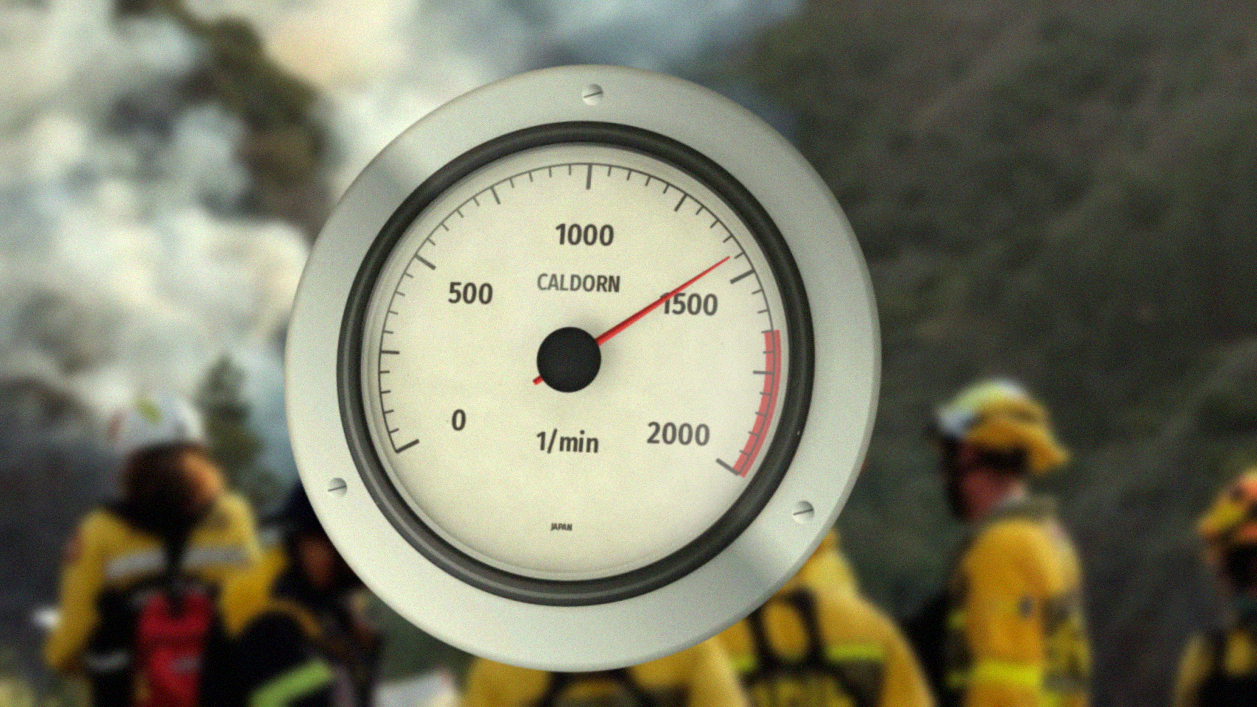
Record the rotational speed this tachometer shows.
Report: 1450 rpm
